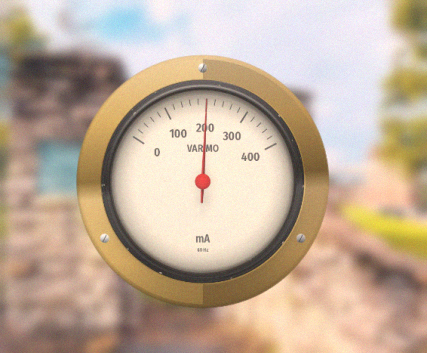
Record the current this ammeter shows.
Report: 200 mA
